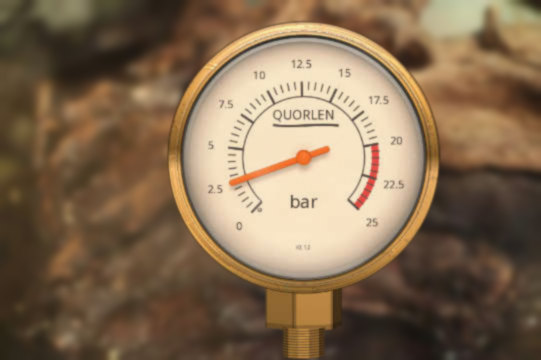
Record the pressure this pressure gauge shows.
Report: 2.5 bar
